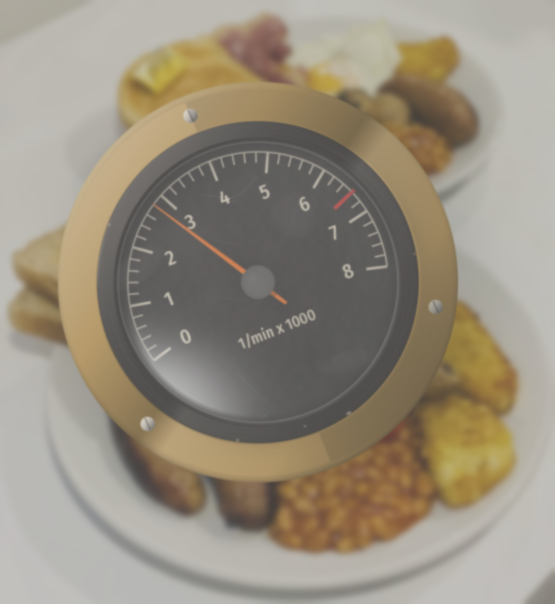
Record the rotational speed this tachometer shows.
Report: 2800 rpm
